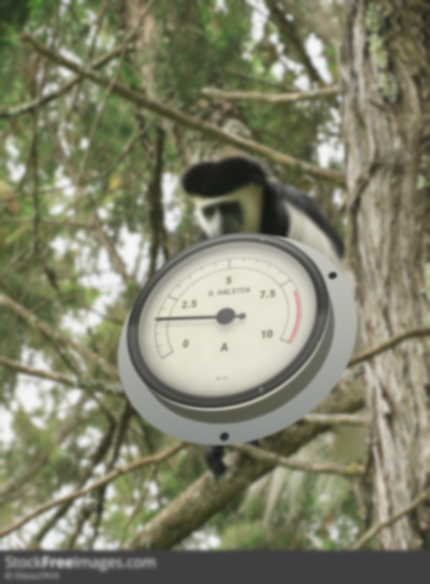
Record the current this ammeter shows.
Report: 1.5 A
